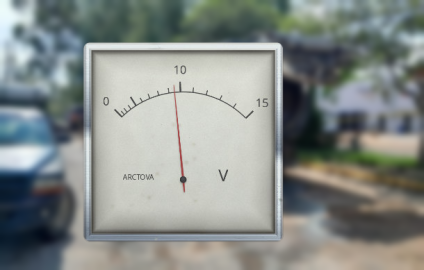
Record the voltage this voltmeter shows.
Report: 9.5 V
